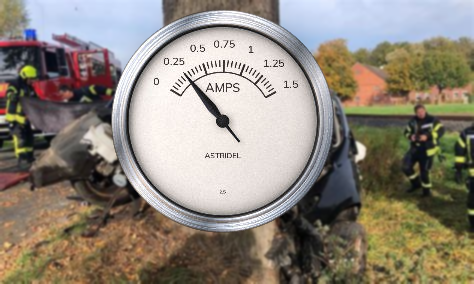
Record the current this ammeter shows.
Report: 0.25 A
